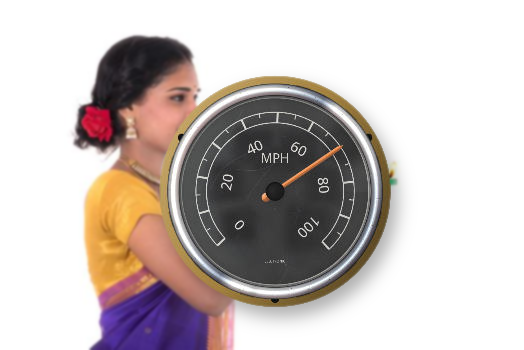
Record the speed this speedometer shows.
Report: 70 mph
